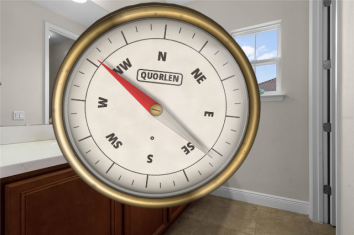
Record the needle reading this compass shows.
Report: 305 °
